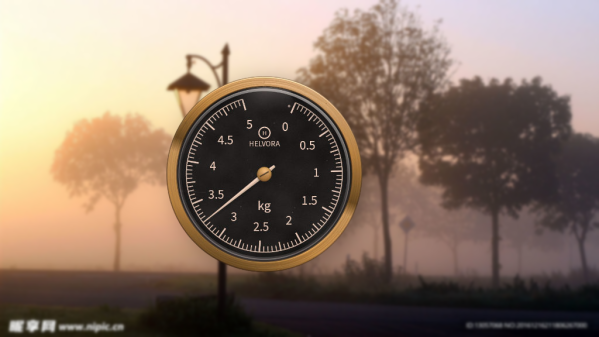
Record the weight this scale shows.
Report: 3.25 kg
